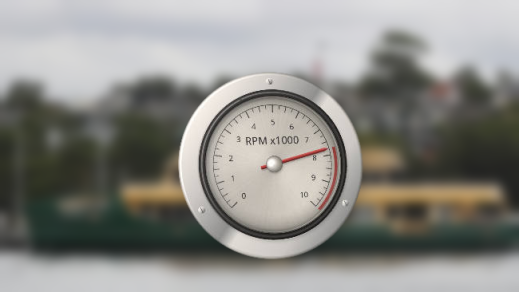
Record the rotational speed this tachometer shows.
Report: 7750 rpm
